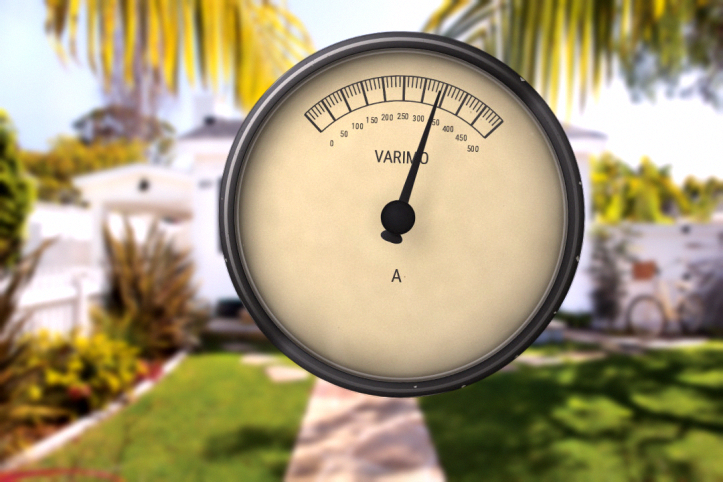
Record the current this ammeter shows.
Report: 340 A
